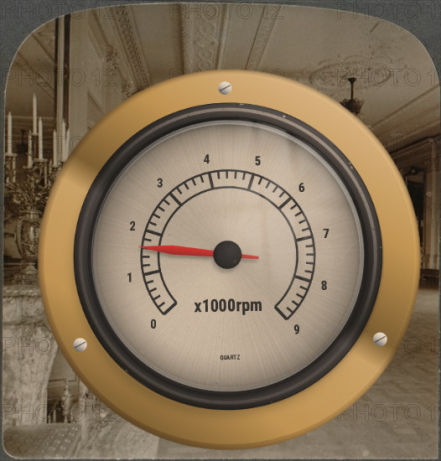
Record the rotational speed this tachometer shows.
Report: 1600 rpm
